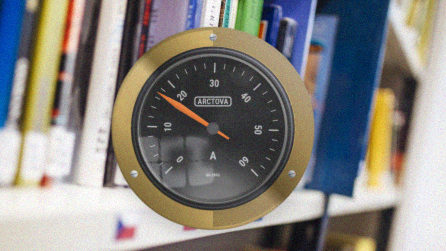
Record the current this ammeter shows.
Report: 17 A
